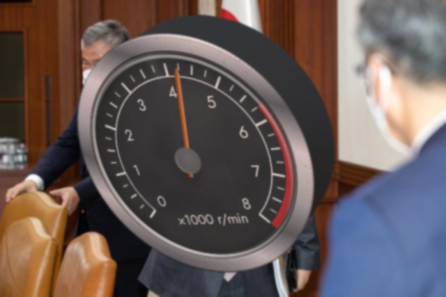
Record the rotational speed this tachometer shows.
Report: 4250 rpm
